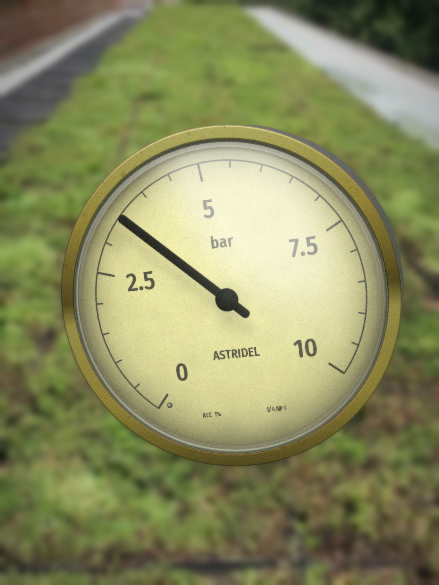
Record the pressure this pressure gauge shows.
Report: 3.5 bar
